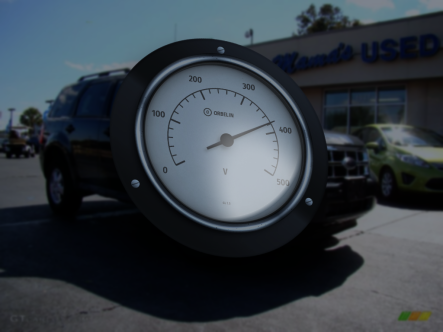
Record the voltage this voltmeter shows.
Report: 380 V
